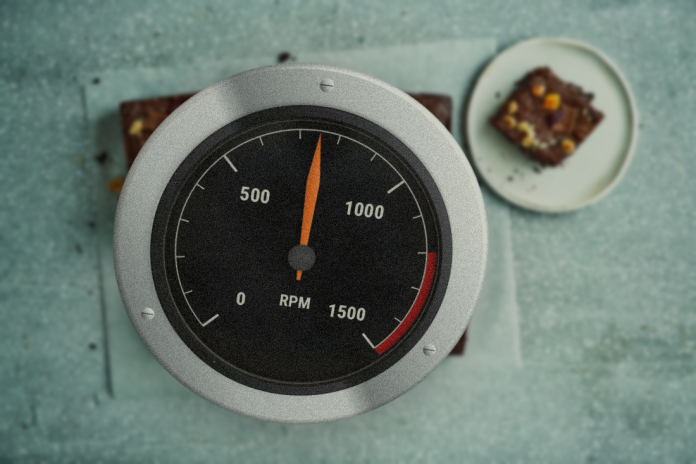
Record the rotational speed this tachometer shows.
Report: 750 rpm
